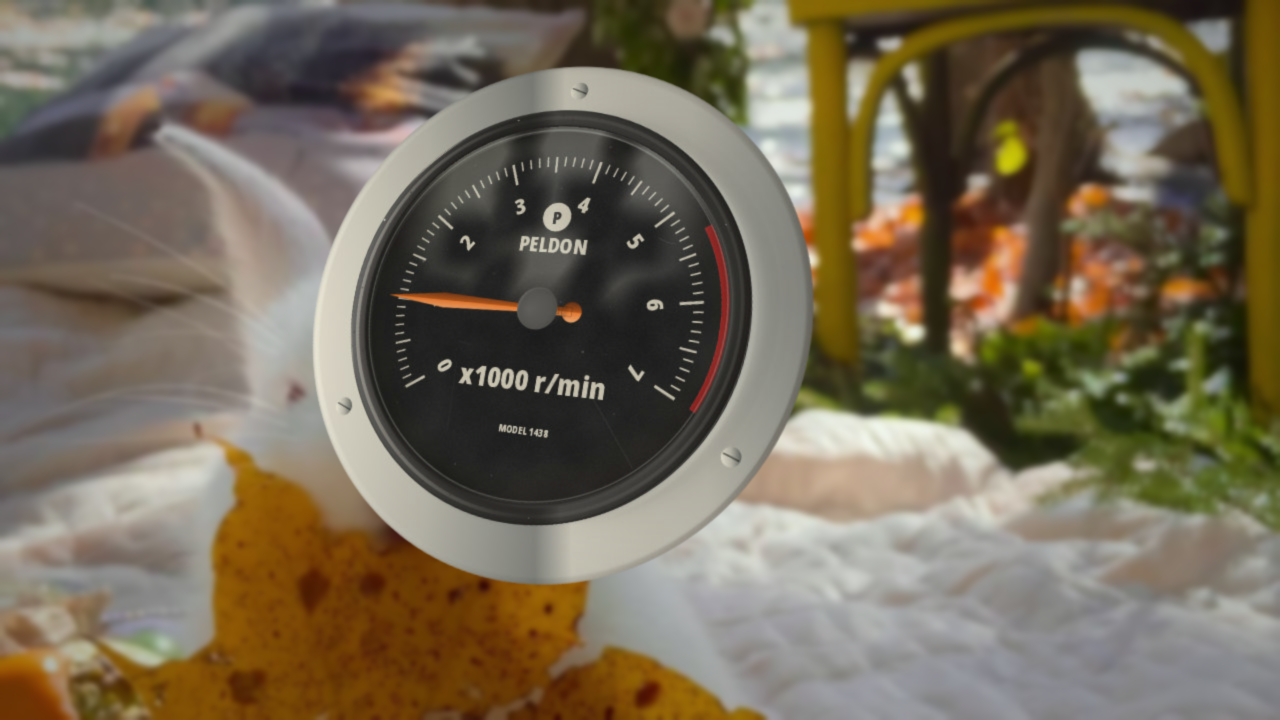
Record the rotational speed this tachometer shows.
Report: 1000 rpm
